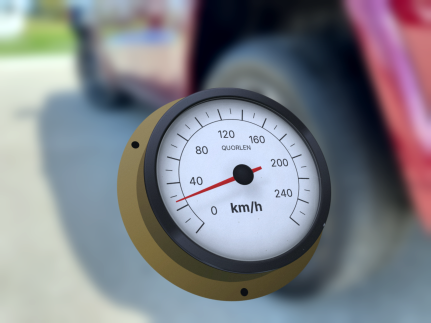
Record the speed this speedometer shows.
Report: 25 km/h
